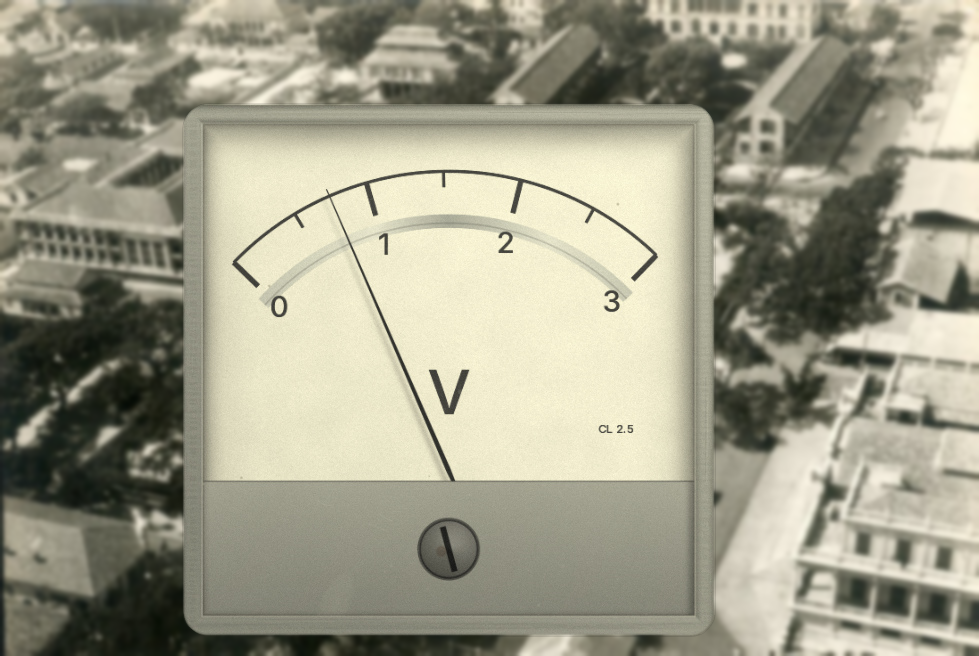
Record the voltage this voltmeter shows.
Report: 0.75 V
